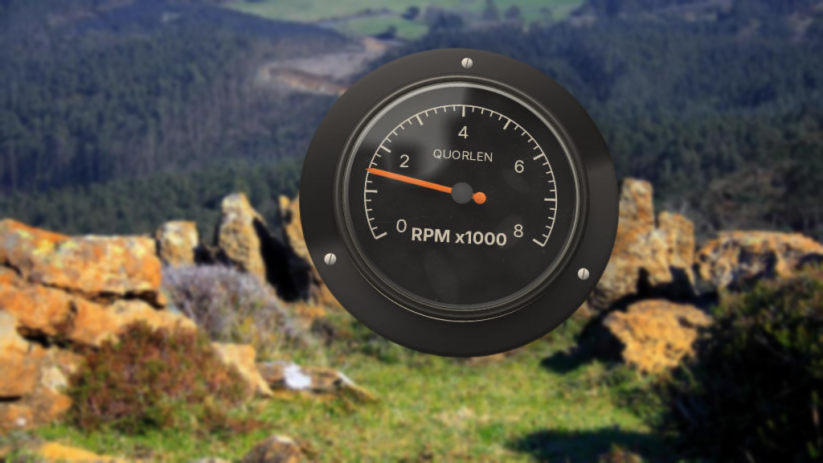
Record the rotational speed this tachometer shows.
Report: 1400 rpm
